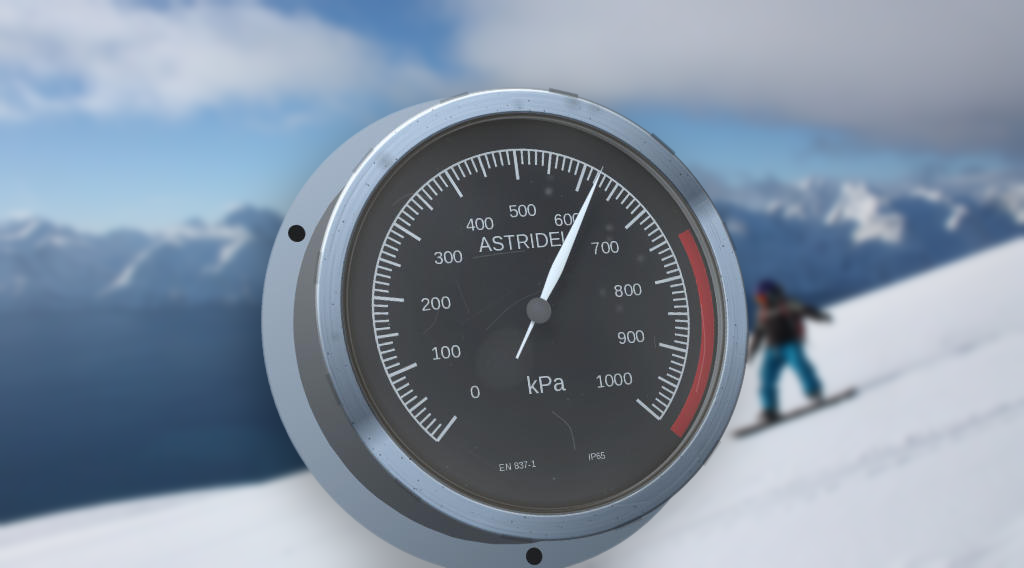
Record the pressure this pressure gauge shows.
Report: 620 kPa
